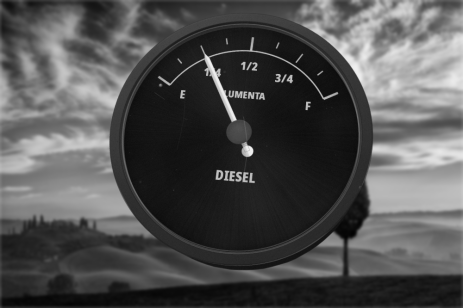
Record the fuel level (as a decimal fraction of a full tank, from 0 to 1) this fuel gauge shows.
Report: 0.25
